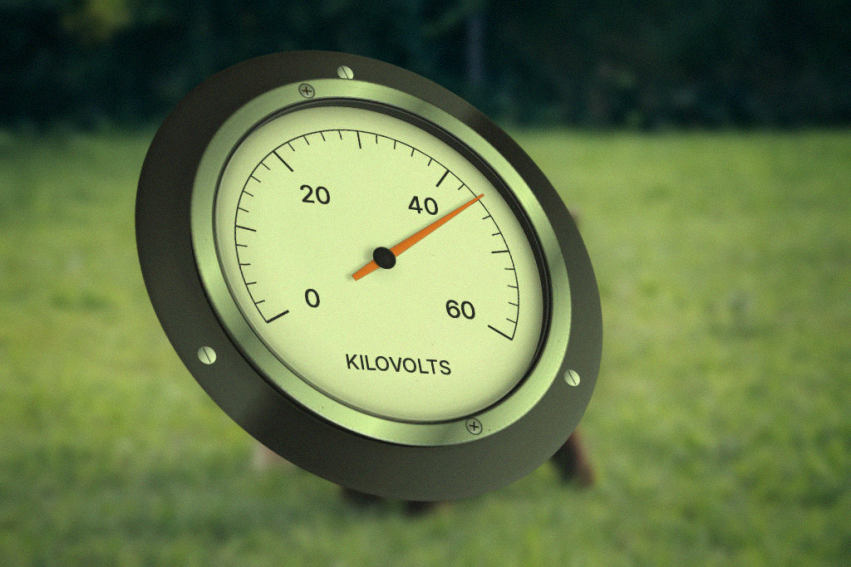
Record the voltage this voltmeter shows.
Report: 44 kV
